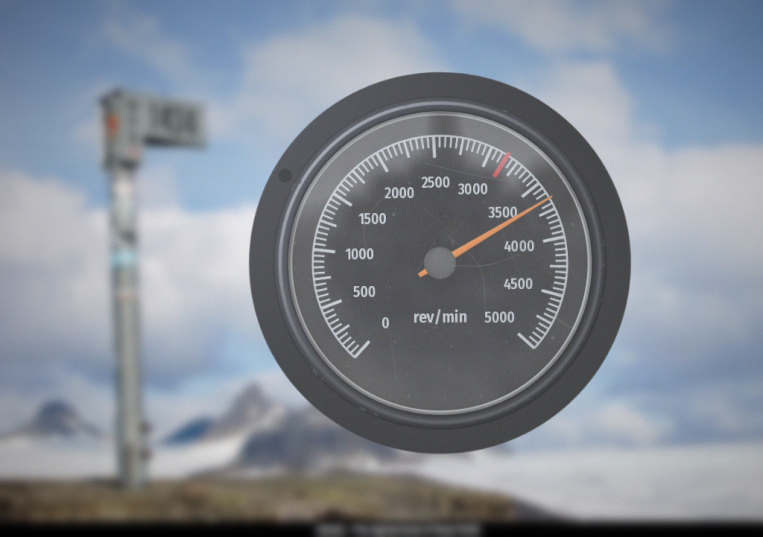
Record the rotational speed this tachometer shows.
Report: 3650 rpm
